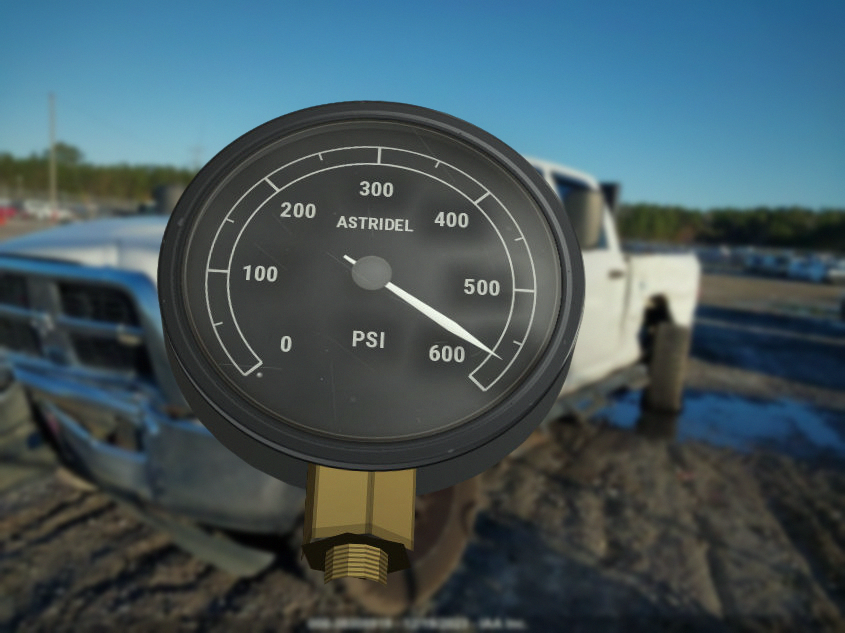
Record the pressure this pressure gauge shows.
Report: 575 psi
